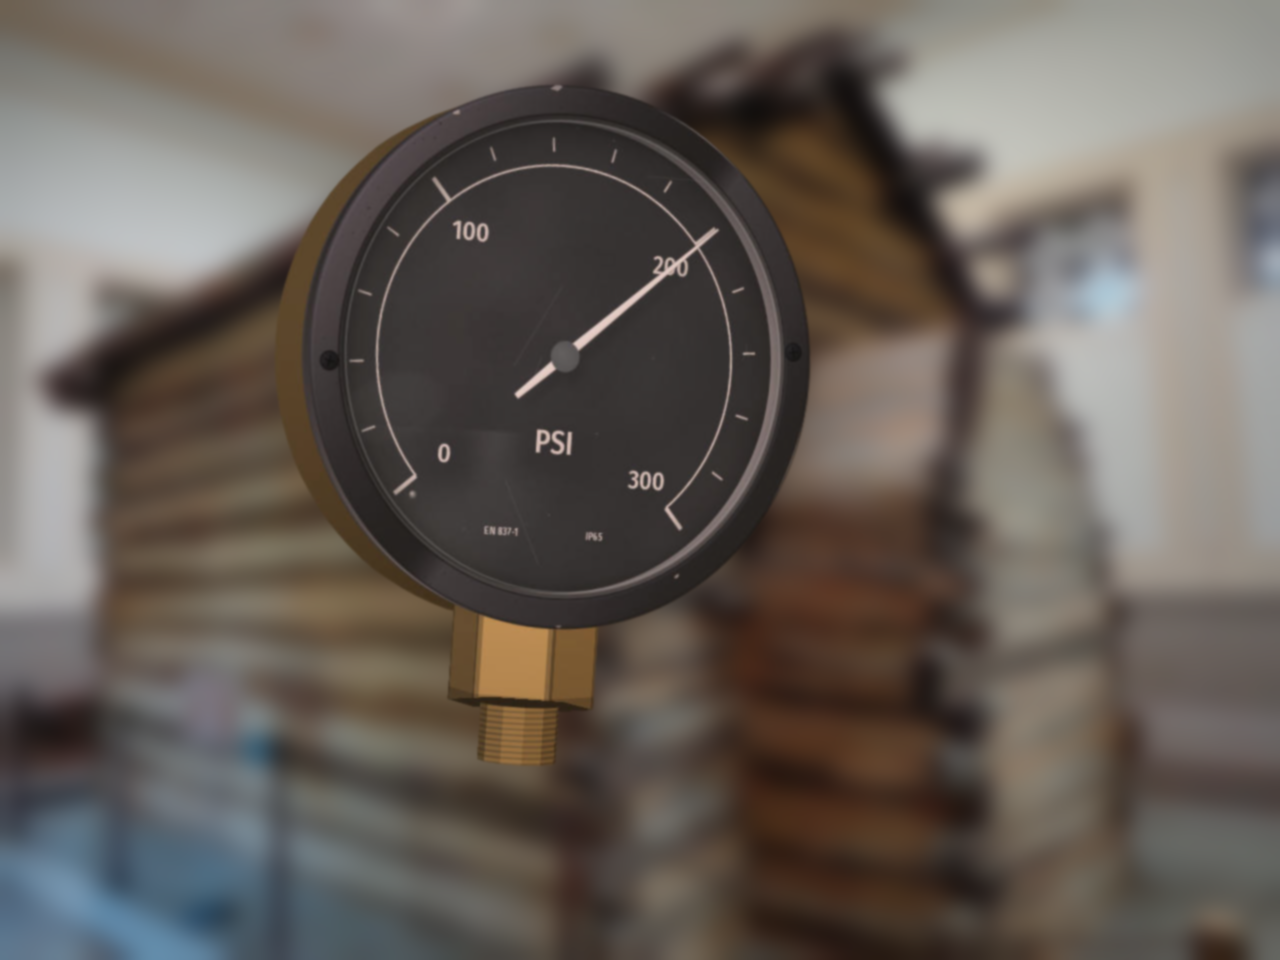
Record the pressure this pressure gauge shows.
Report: 200 psi
